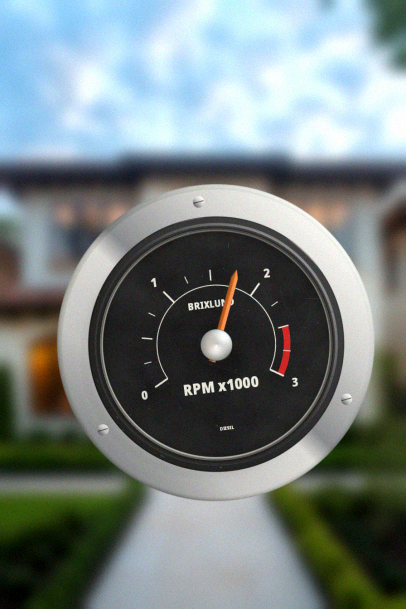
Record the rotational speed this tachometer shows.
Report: 1750 rpm
